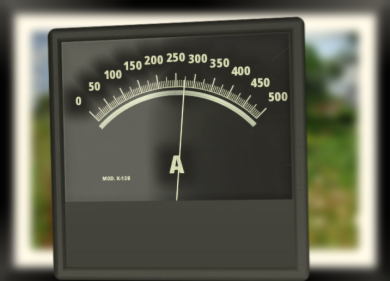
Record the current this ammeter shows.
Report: 275 A
